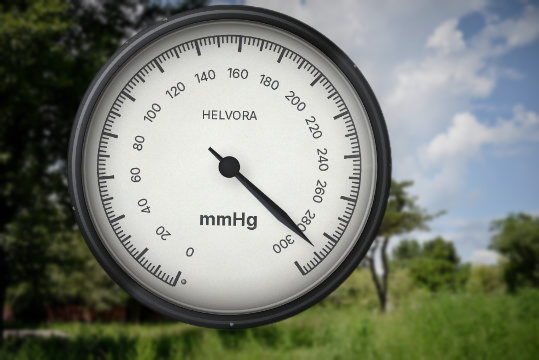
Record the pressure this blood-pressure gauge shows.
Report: 288 mmHg
